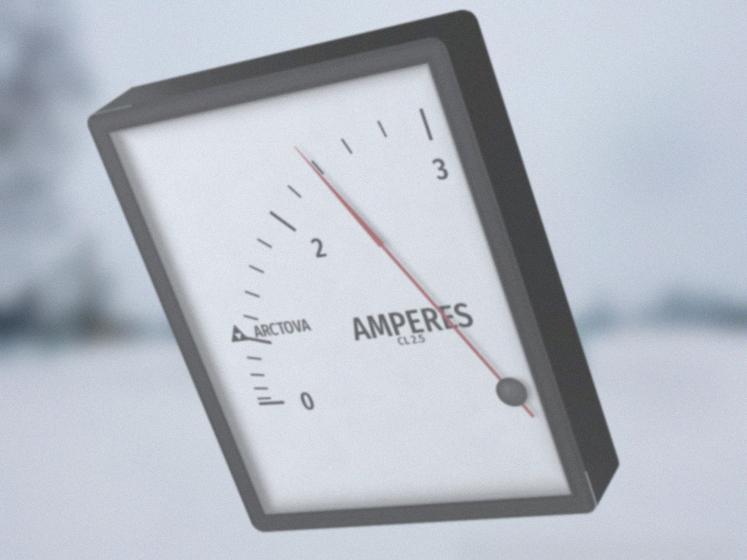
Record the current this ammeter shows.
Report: 2.4 A
